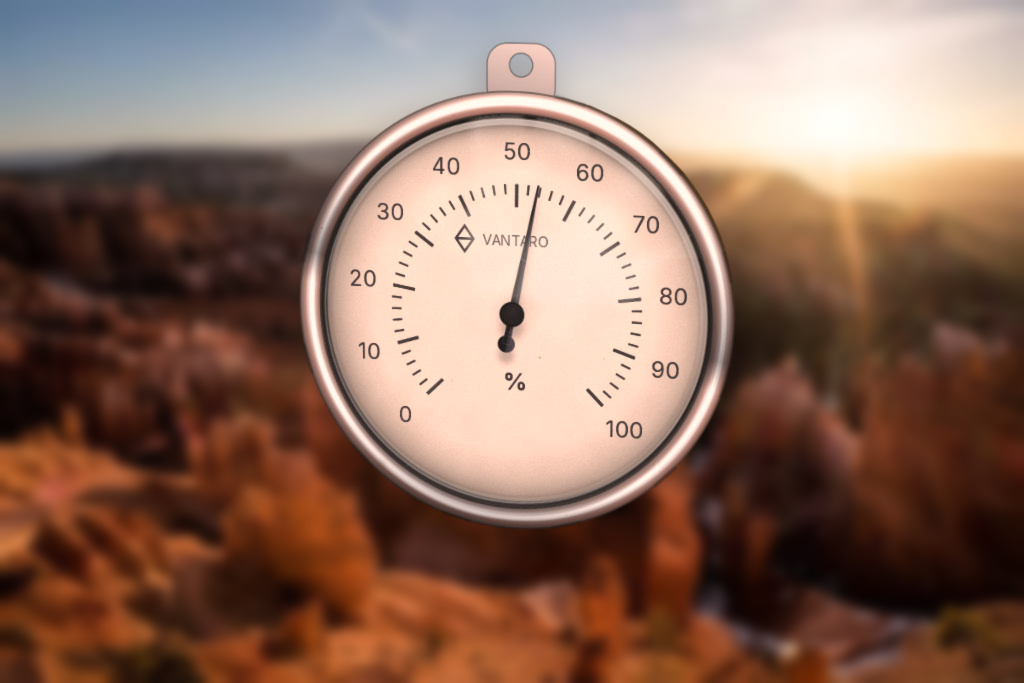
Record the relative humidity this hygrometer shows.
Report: 54 %
